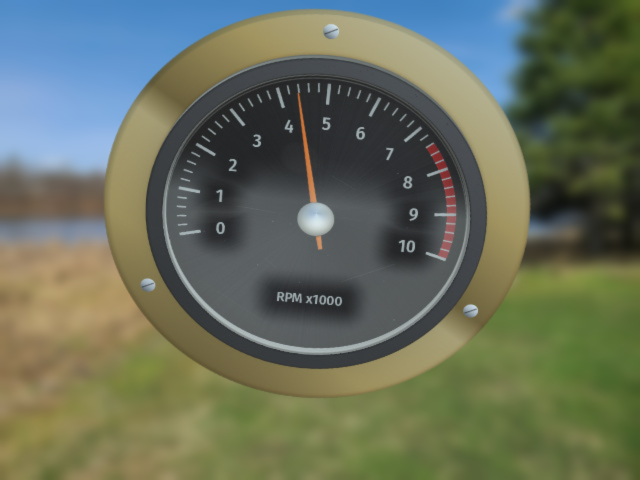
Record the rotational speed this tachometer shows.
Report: 4400 rpm
